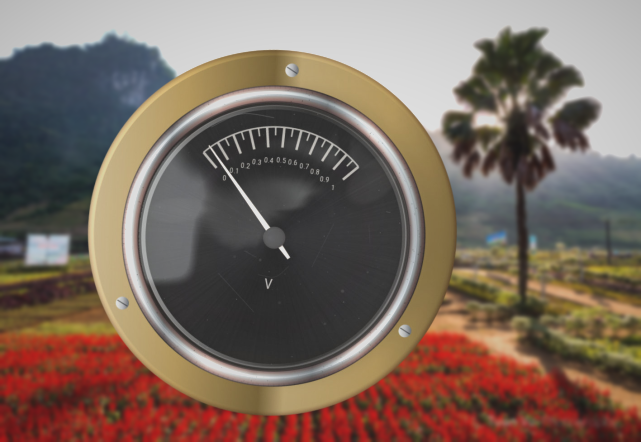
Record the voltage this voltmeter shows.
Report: 0.05 V
